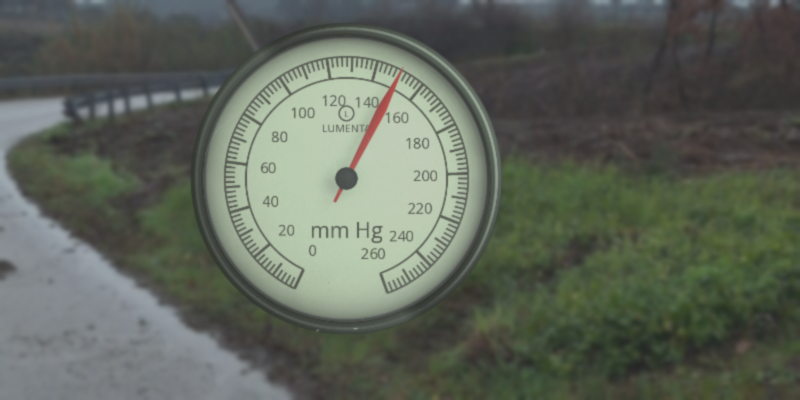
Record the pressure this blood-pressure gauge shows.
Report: 150 mmHg
